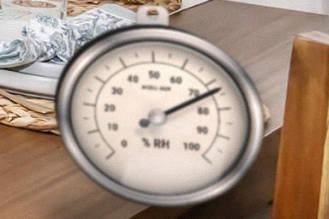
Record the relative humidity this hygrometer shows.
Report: 72.5 %
